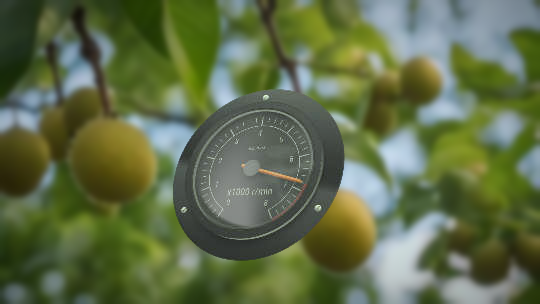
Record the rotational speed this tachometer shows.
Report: 6800 rpm
